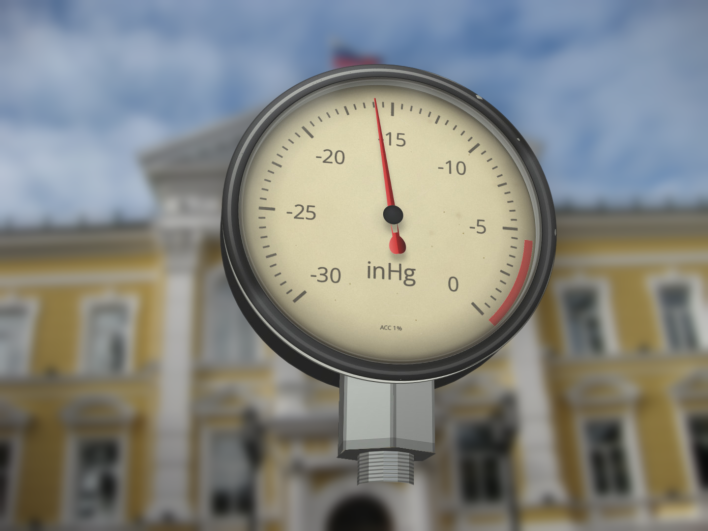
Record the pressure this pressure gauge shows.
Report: -16 inHg
